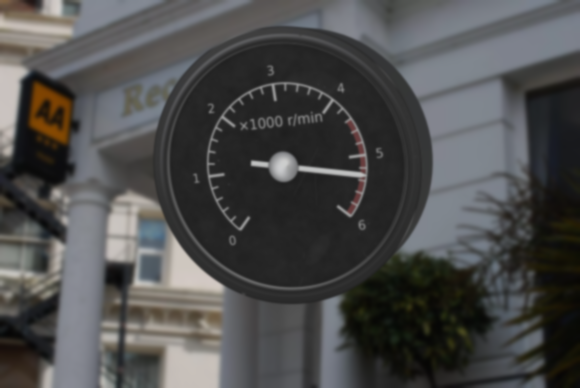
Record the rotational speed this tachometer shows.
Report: 5300 rpm
